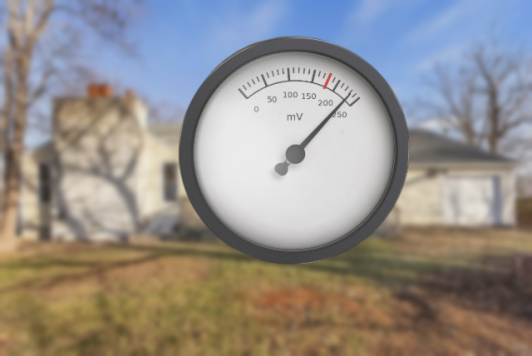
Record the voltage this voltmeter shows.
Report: 230 mV
